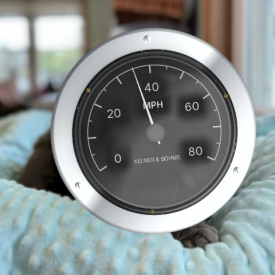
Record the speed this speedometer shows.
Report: 35 mph
